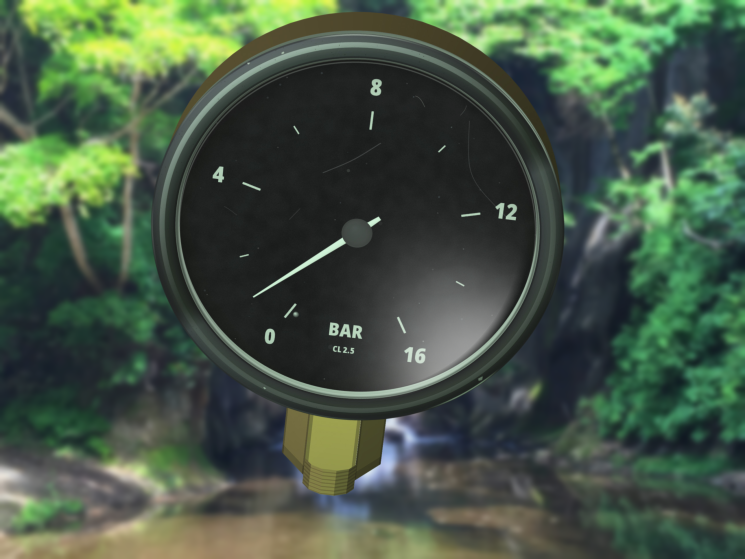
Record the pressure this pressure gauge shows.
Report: 1 bar
